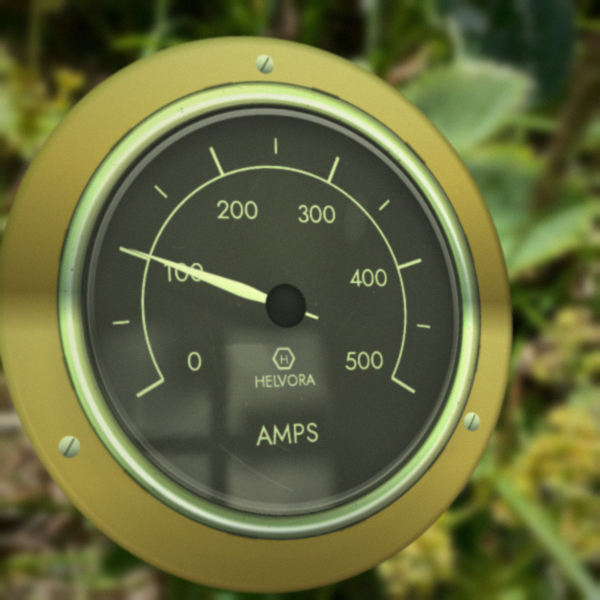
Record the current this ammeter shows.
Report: 100 A
